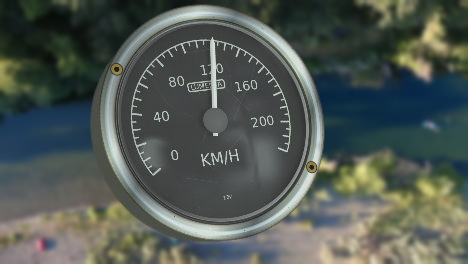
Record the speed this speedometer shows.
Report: 120 km/h
